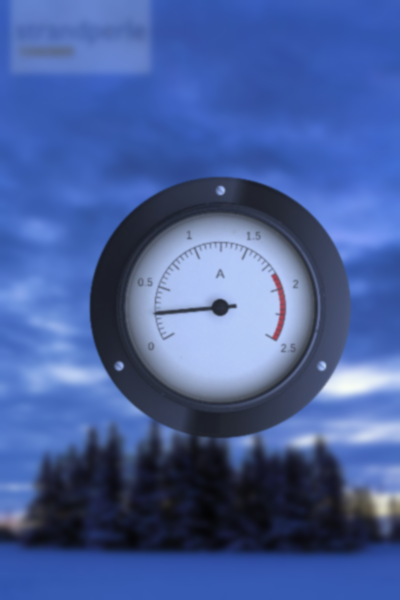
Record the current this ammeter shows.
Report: 0.25 A
